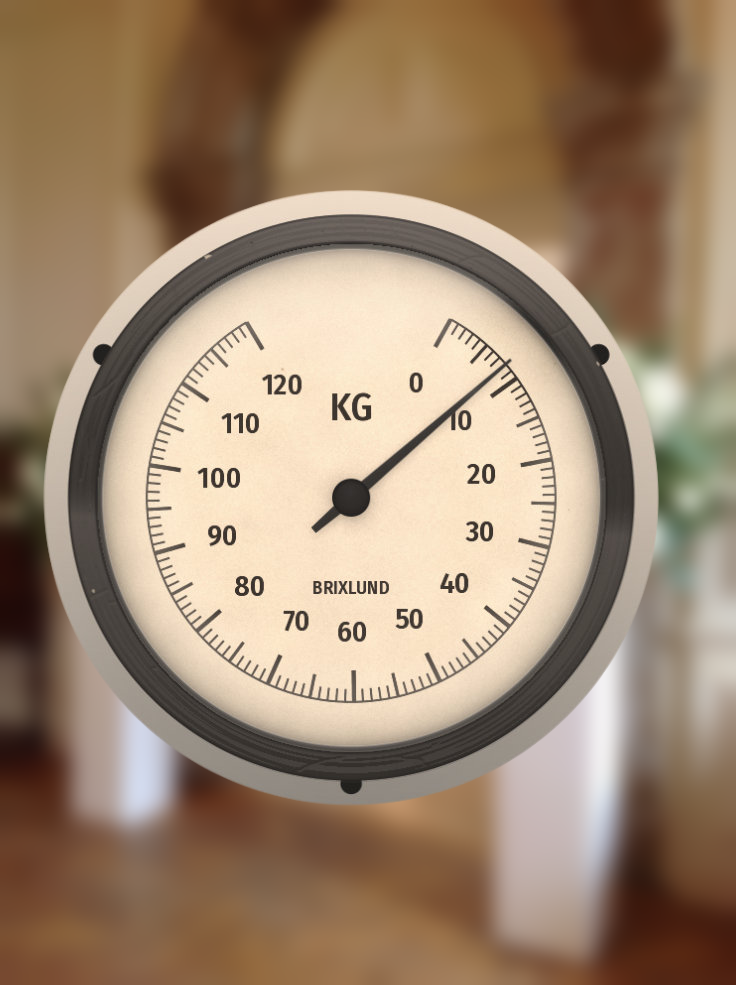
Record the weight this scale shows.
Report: 8 kg
